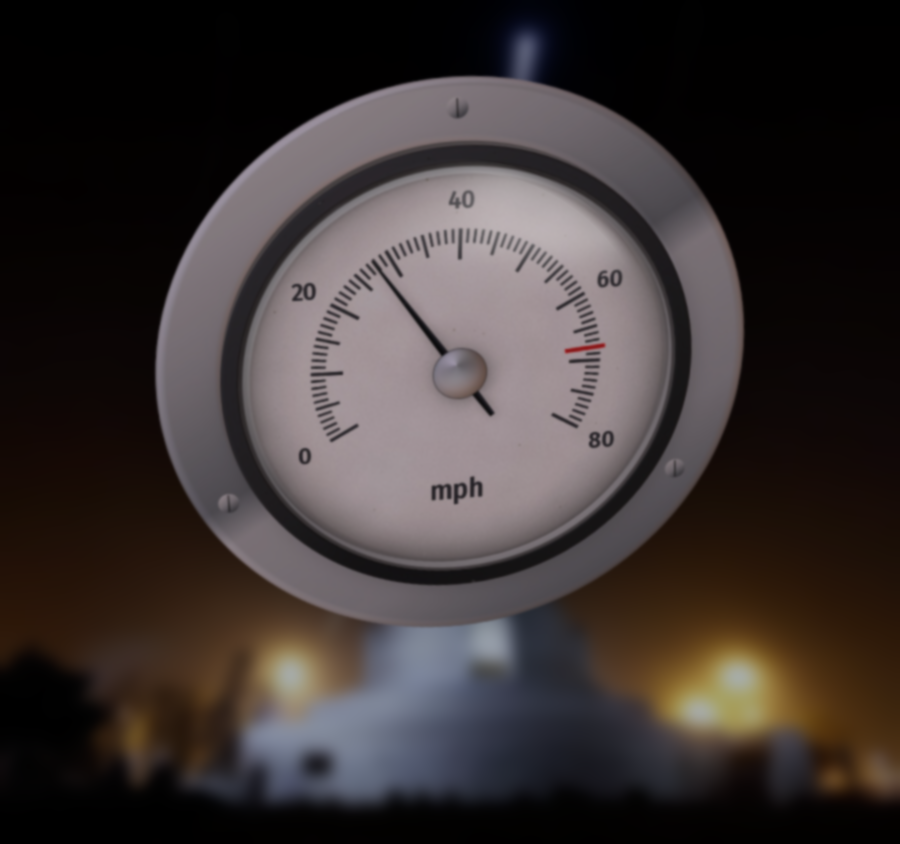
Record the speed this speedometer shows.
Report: 28 mph
